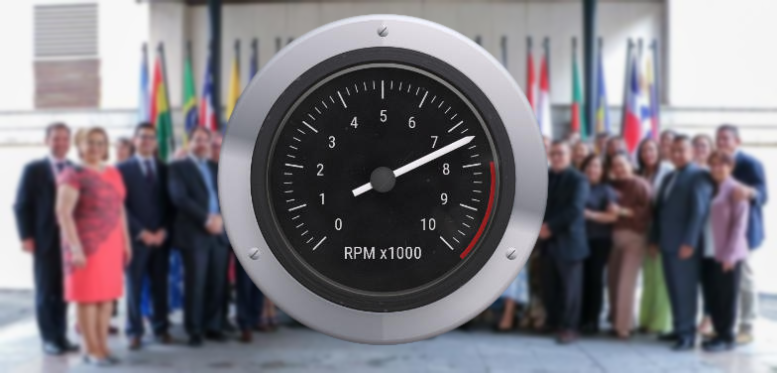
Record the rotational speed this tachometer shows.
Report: 7400 rpm
